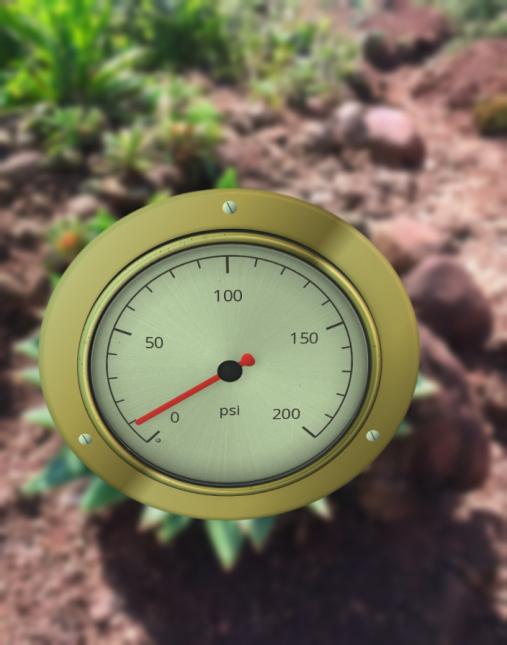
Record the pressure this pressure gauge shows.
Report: 10 psi
